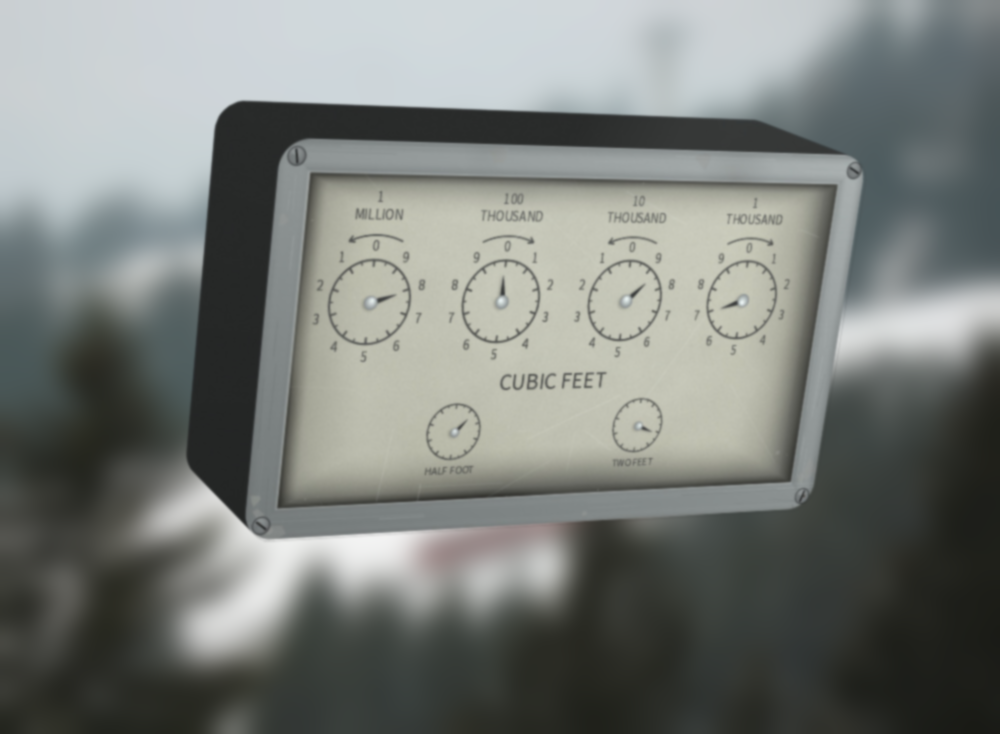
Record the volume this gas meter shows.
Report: 798700 ft³
